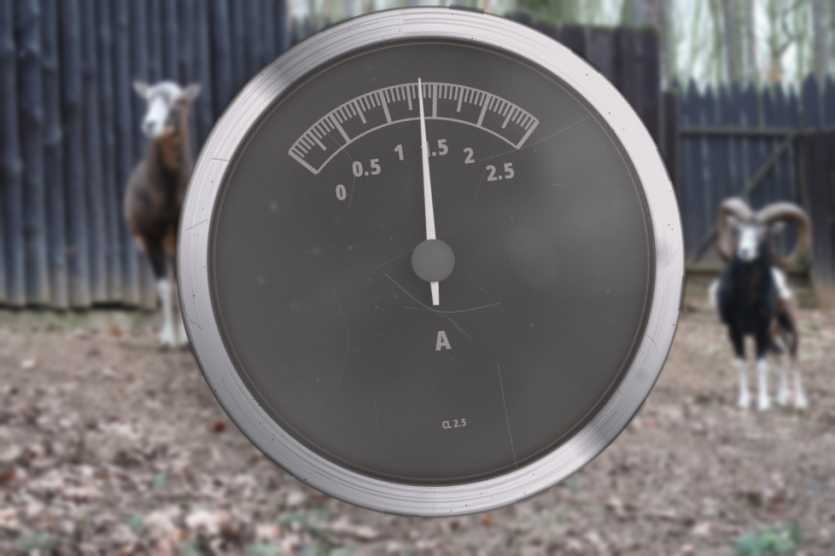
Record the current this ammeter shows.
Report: 1.35 A
